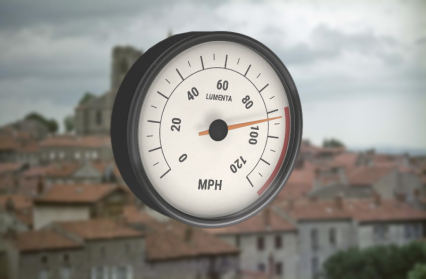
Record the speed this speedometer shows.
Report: 92.5 mph
